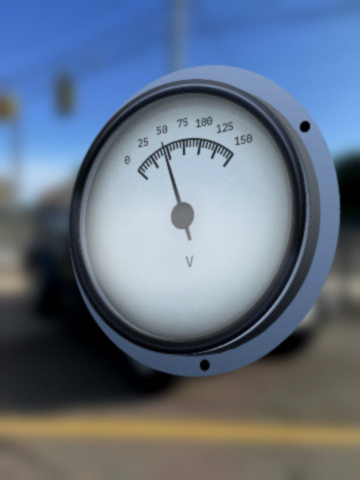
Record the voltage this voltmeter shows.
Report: 50 V
